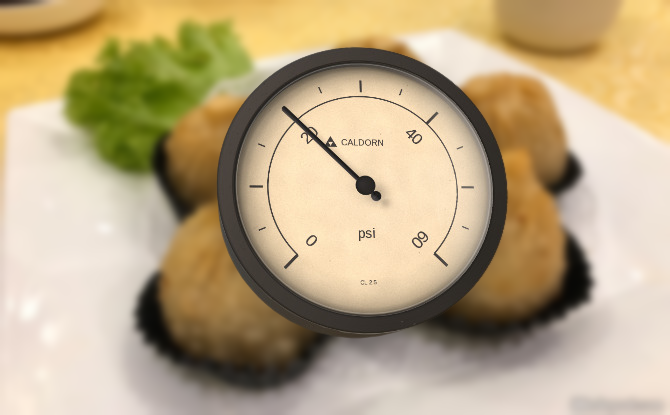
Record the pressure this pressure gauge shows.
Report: 20 psi
